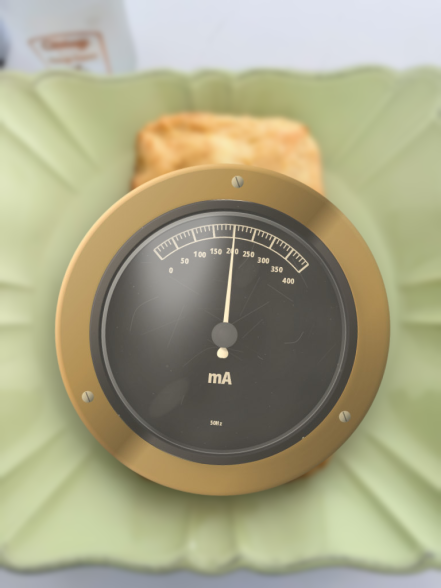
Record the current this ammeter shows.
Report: 200 mA
